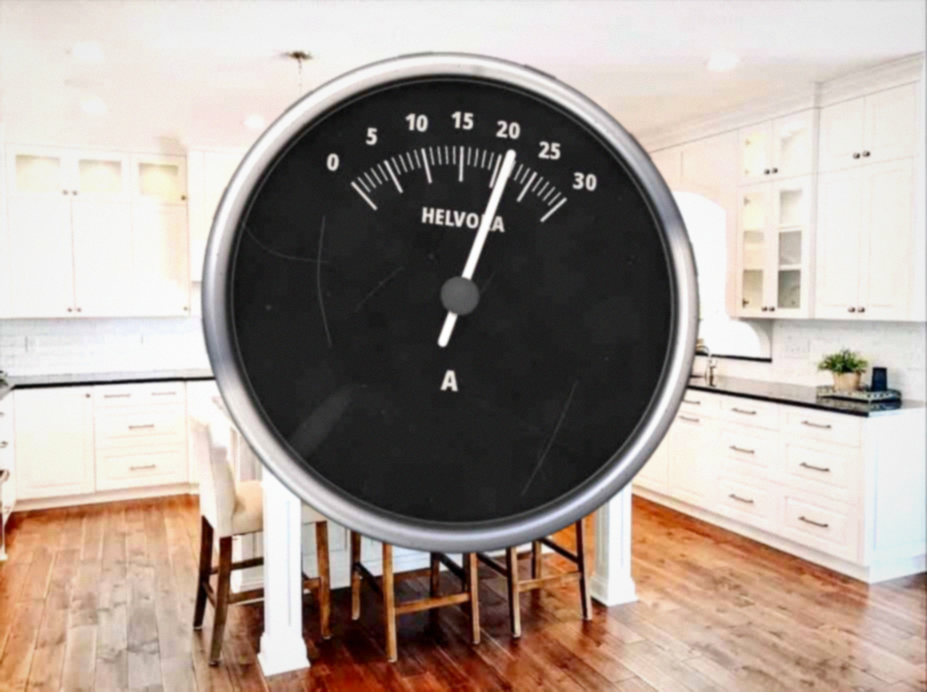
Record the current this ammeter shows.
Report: 21 A
